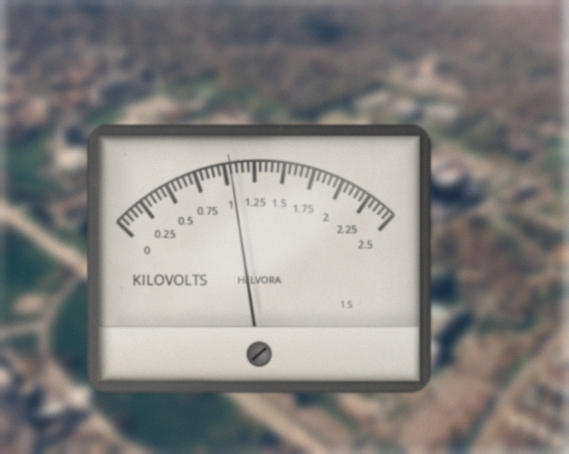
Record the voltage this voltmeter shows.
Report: 1.05 kV
